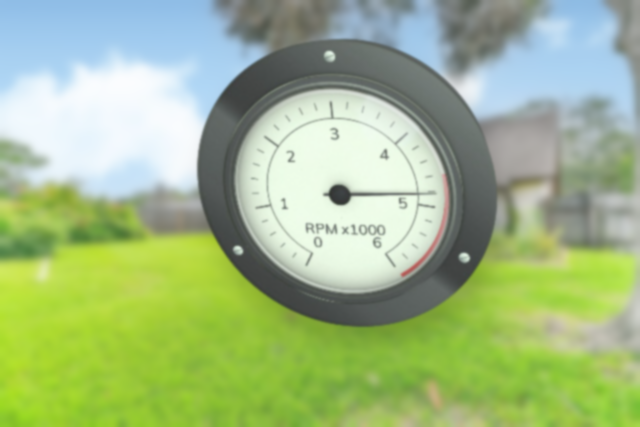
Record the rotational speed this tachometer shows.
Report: 4800 rpm
